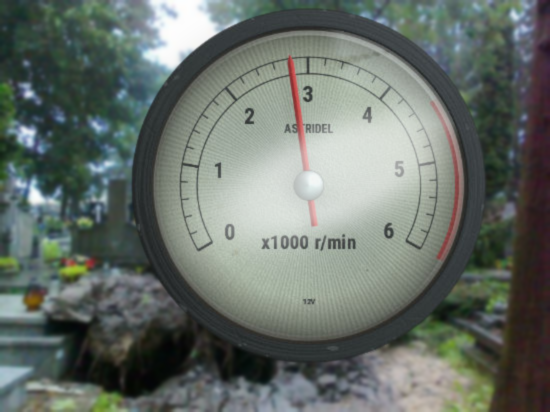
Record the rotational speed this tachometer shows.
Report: 2800 rpm
